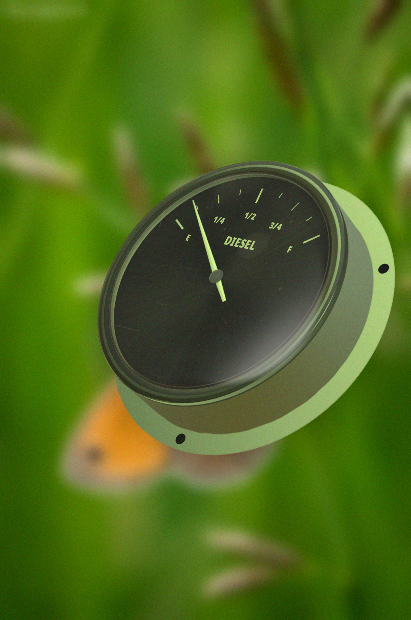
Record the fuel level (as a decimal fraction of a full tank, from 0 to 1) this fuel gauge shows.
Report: 0.125
